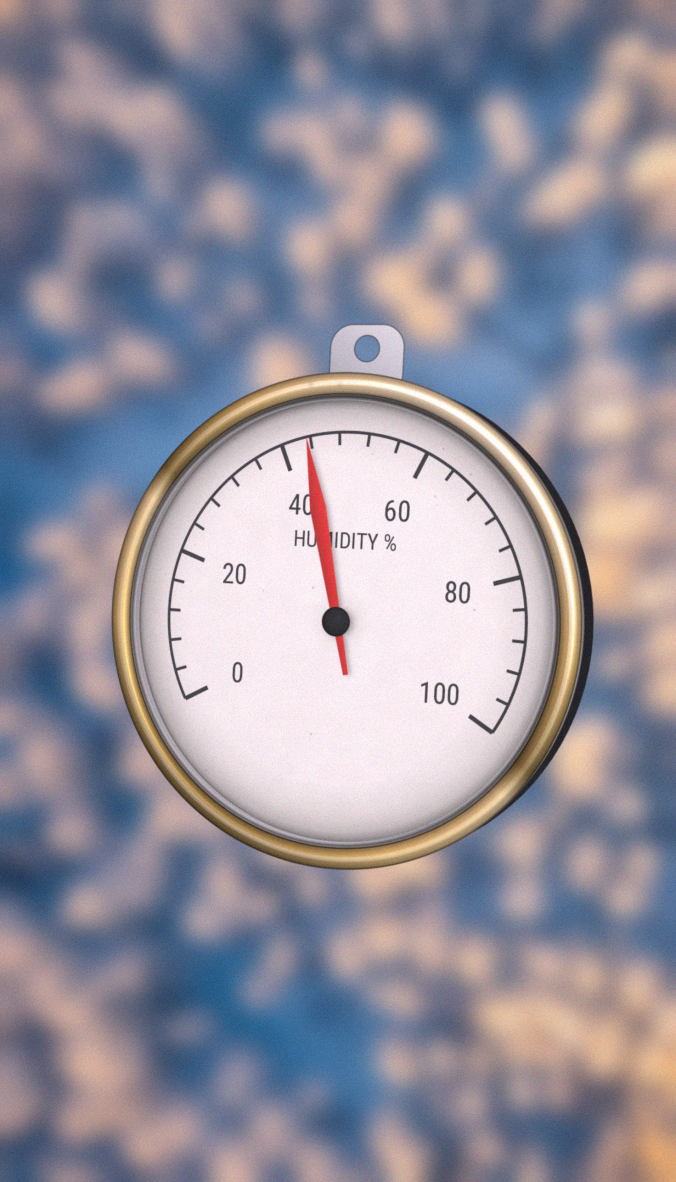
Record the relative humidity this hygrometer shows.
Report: 44 %
